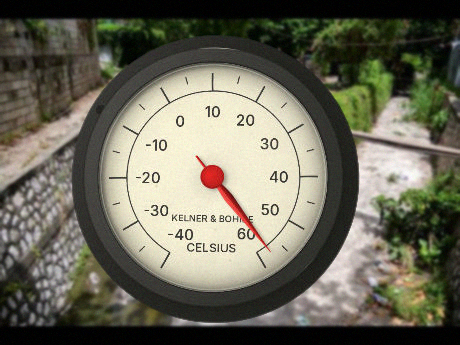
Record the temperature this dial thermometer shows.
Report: 57.5 °C
